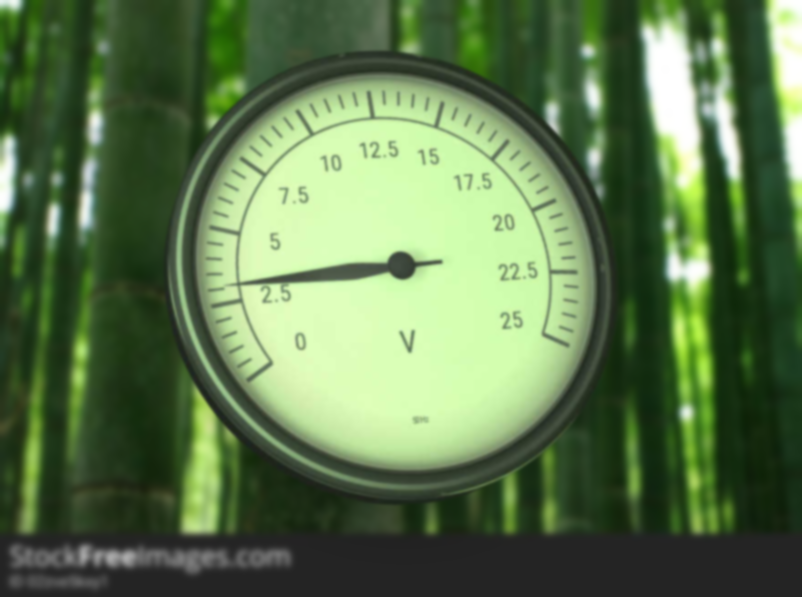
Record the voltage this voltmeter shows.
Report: 3 V
